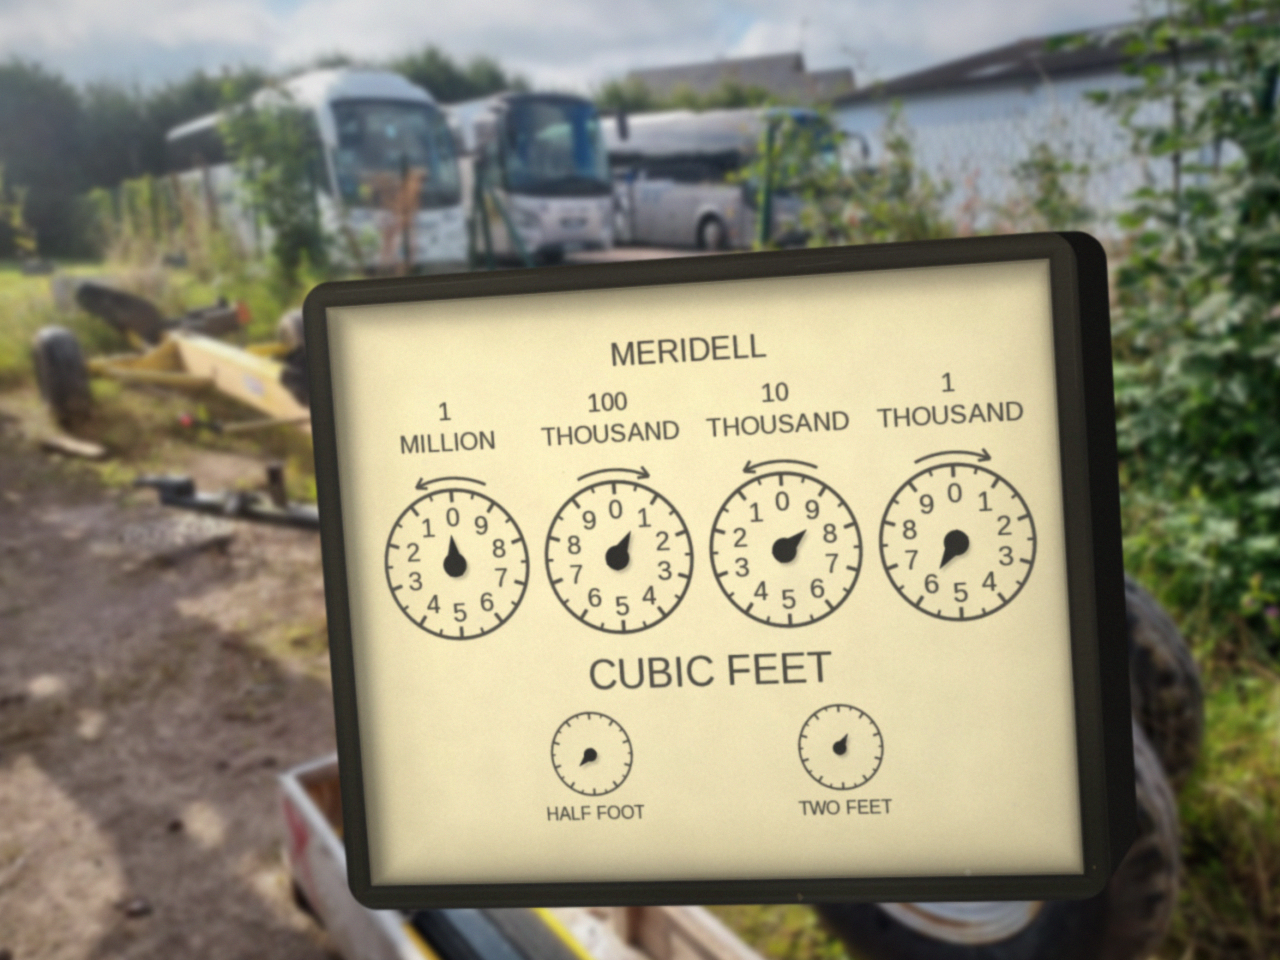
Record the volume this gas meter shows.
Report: 8600 ft³
